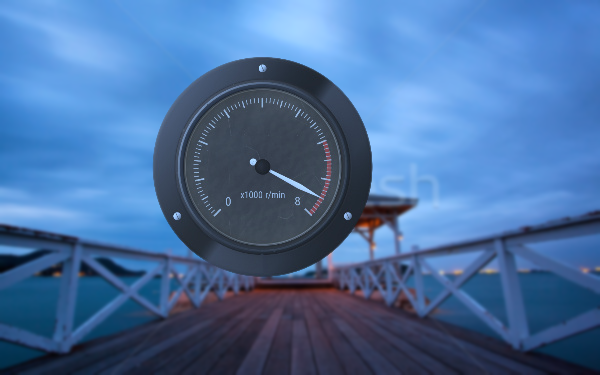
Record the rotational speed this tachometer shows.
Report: 7500 rpm
